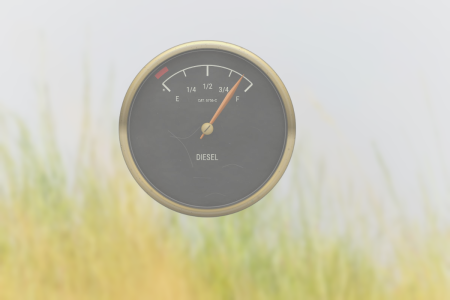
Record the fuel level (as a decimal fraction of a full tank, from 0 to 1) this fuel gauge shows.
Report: 0.875
